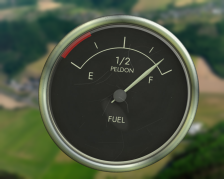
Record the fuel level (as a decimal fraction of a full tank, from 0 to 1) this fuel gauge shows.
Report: 0.875
